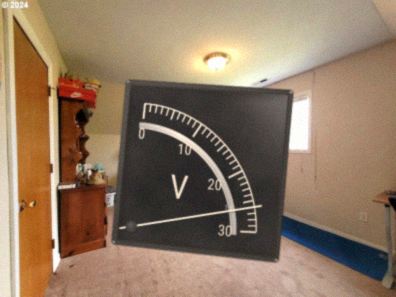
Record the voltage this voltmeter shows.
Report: 26 V
